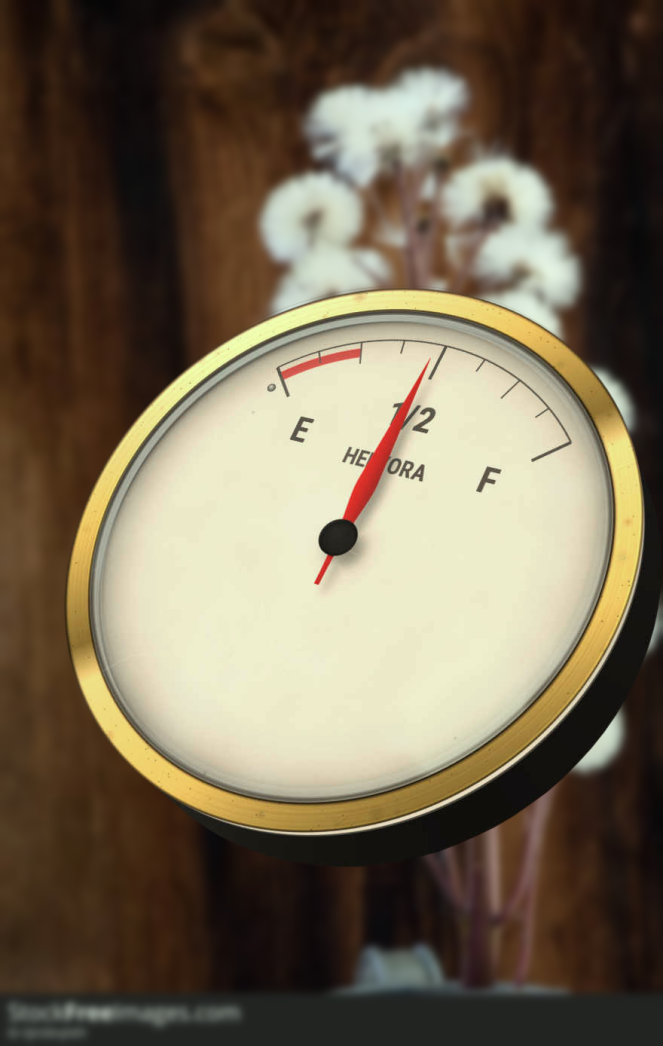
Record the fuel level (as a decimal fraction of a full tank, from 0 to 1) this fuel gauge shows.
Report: 0.5
